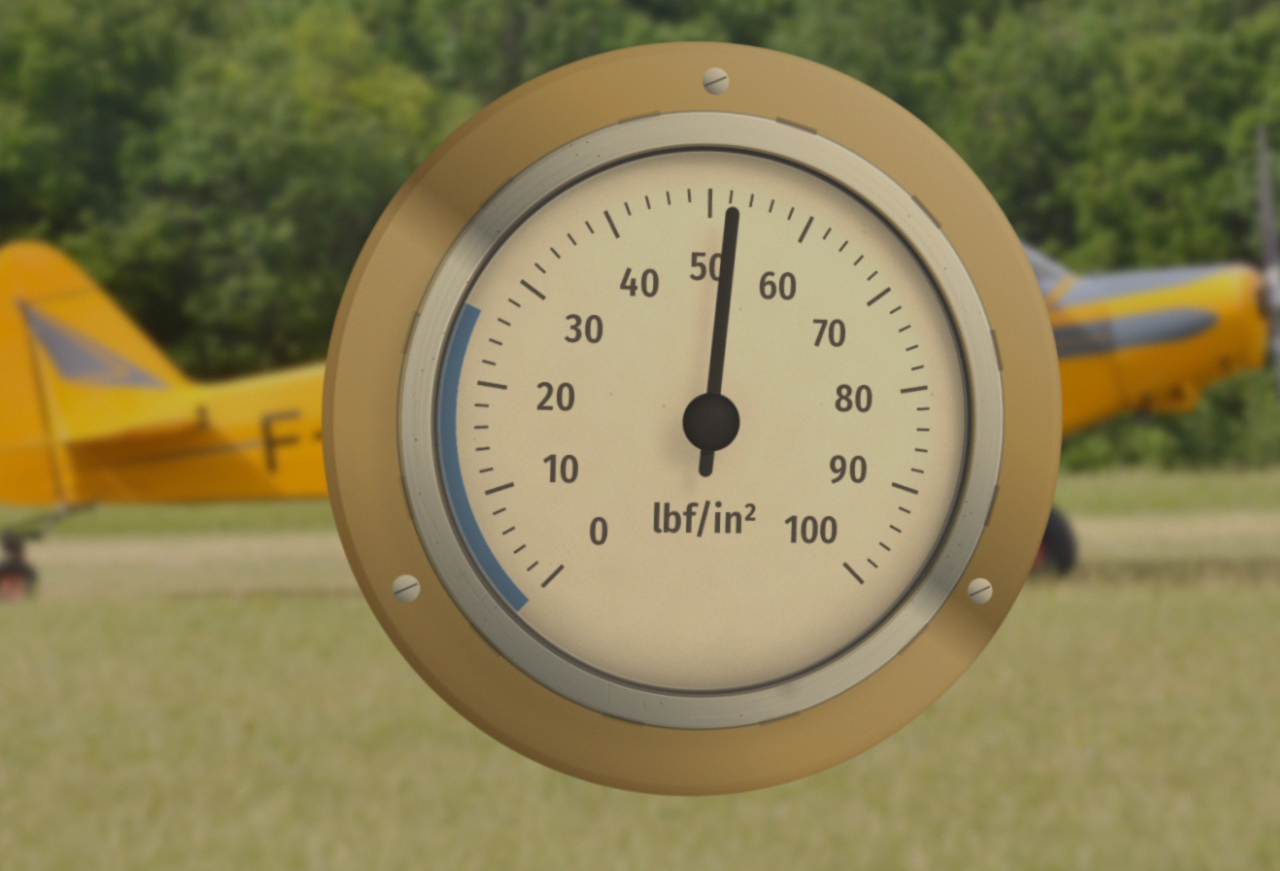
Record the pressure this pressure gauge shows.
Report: 52 psi
